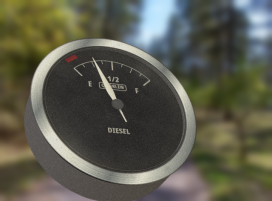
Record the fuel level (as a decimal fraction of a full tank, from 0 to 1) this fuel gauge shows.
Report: 0.25
